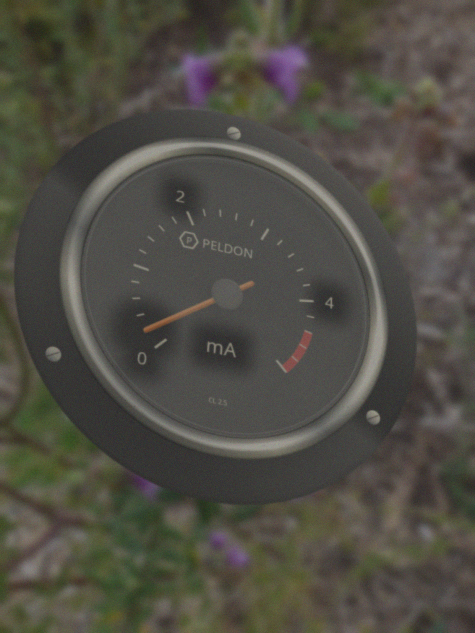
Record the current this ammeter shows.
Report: 0.2 mA
